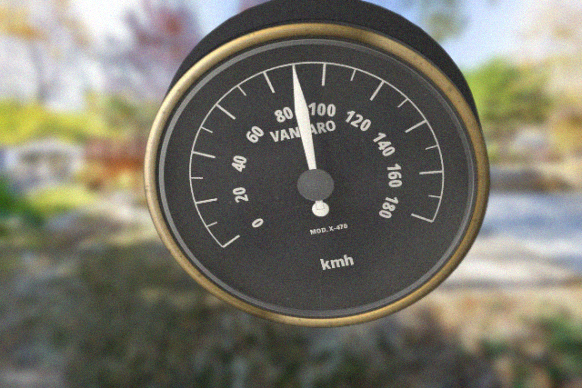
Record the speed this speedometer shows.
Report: 90 km/h
